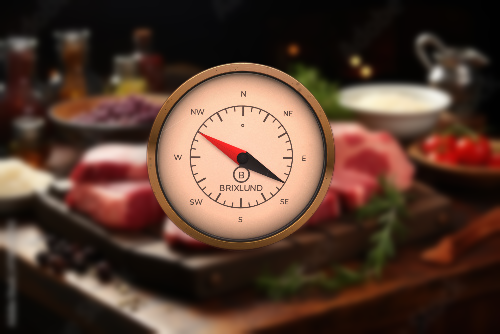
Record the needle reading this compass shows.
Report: 300 °
